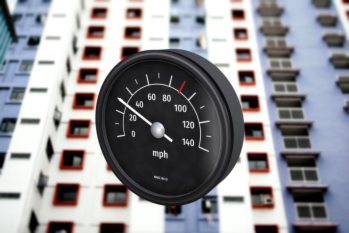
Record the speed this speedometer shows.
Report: 30 mph
